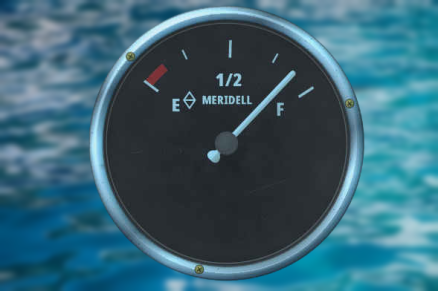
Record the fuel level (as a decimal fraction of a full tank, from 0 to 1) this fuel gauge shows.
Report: 0.875
